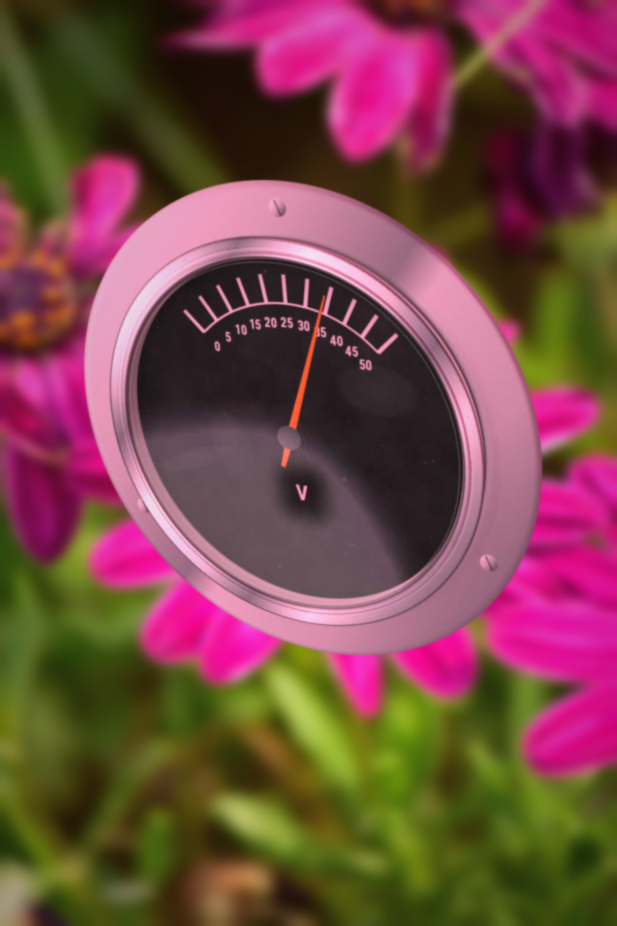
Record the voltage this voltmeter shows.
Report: 35 V
